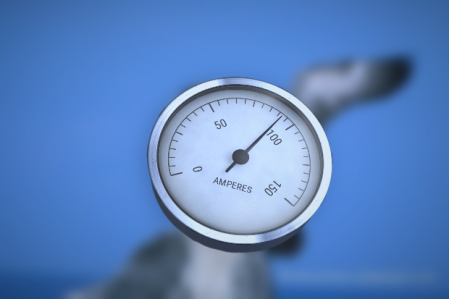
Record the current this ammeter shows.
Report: 92.5 A
